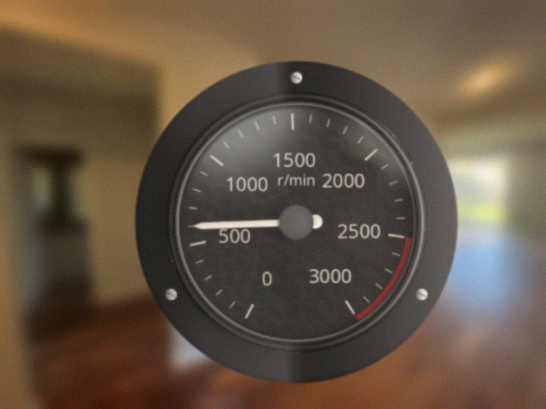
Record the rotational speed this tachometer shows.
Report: 600 rpm
